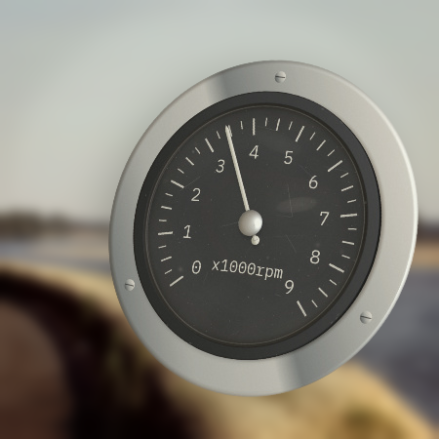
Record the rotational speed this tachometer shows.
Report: 3500 rpm
